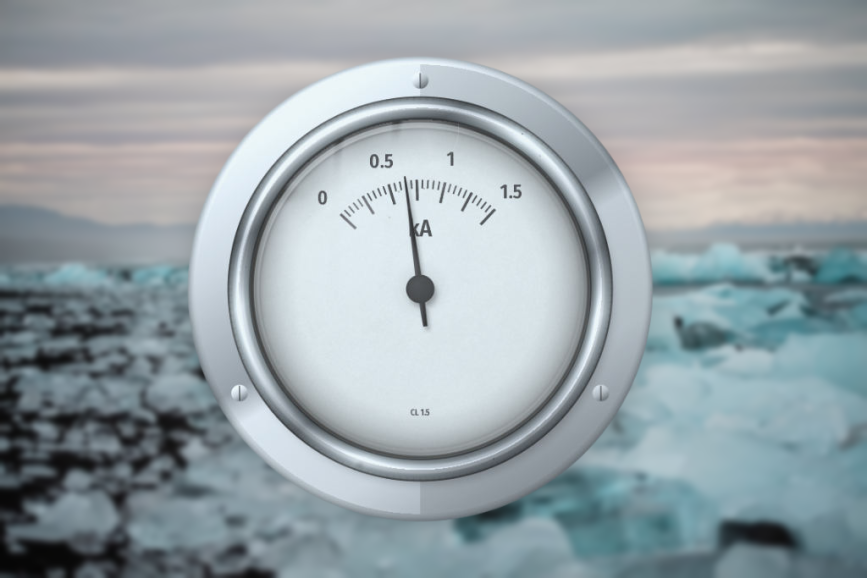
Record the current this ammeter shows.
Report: 0.65 kA
